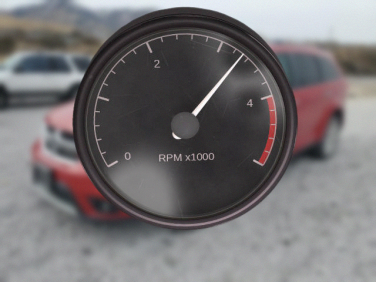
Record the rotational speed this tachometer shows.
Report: 3300 rpm
